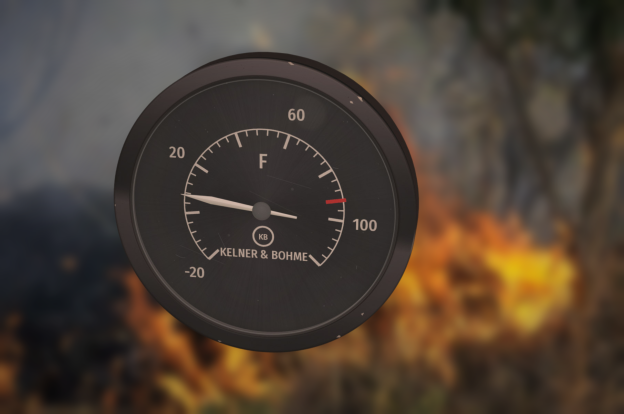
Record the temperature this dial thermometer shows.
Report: 8 °F
